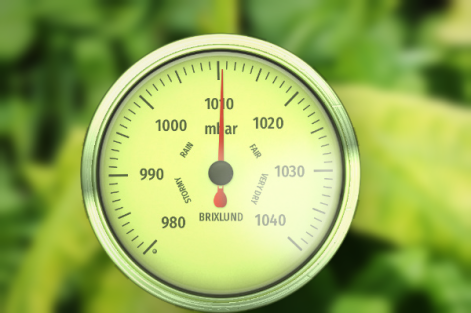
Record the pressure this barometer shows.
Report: 1010.5 mbar
